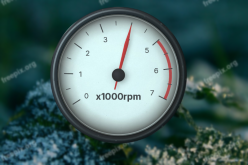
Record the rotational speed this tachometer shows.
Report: 4000 rpm
